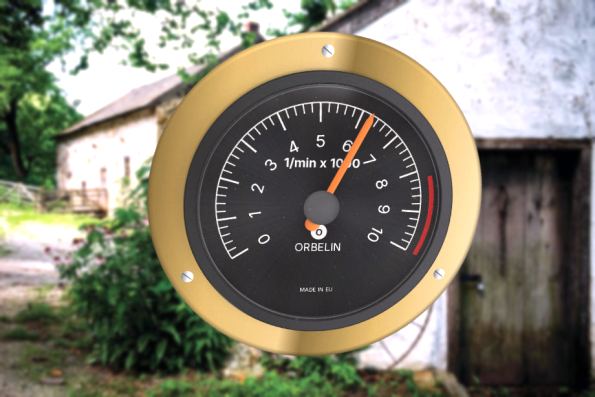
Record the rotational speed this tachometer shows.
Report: 6200 rpm
